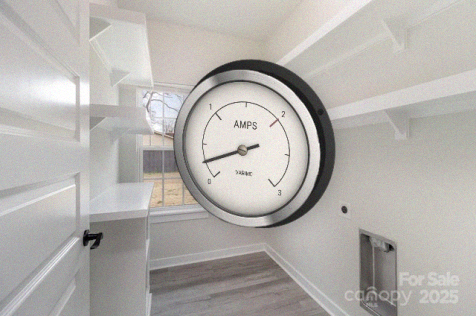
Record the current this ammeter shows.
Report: 0.25 A
